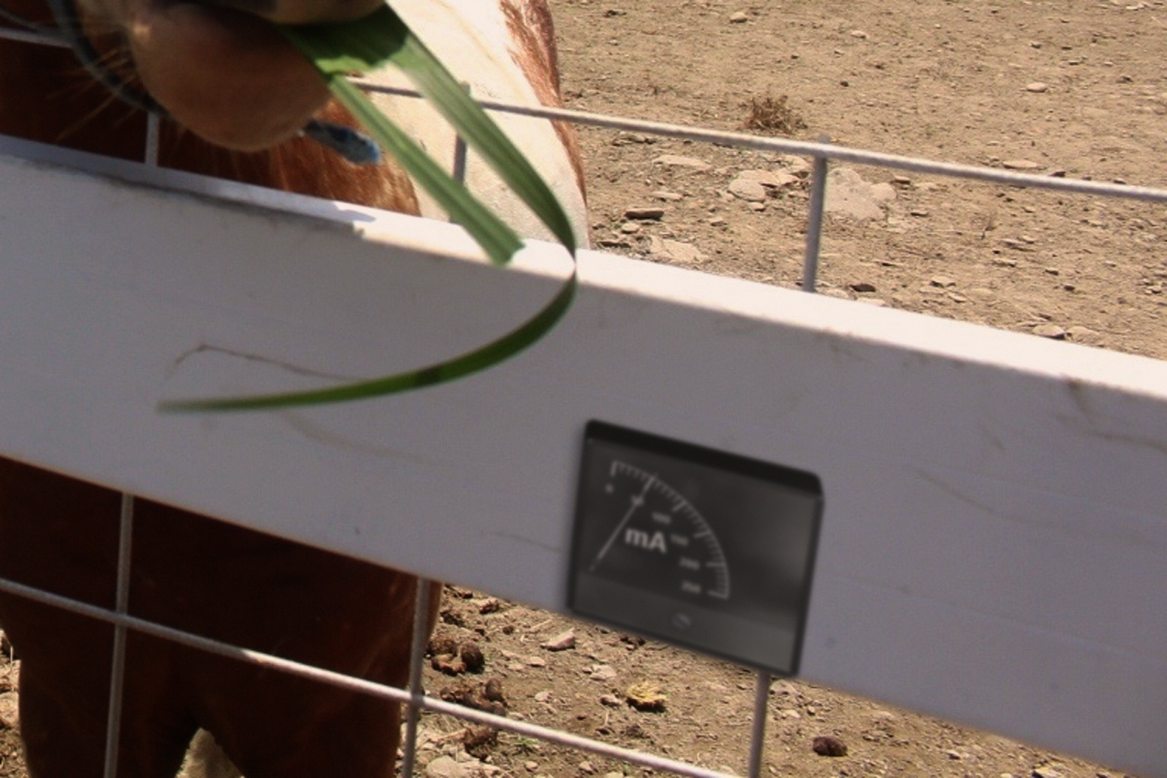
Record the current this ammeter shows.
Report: 50 mA
